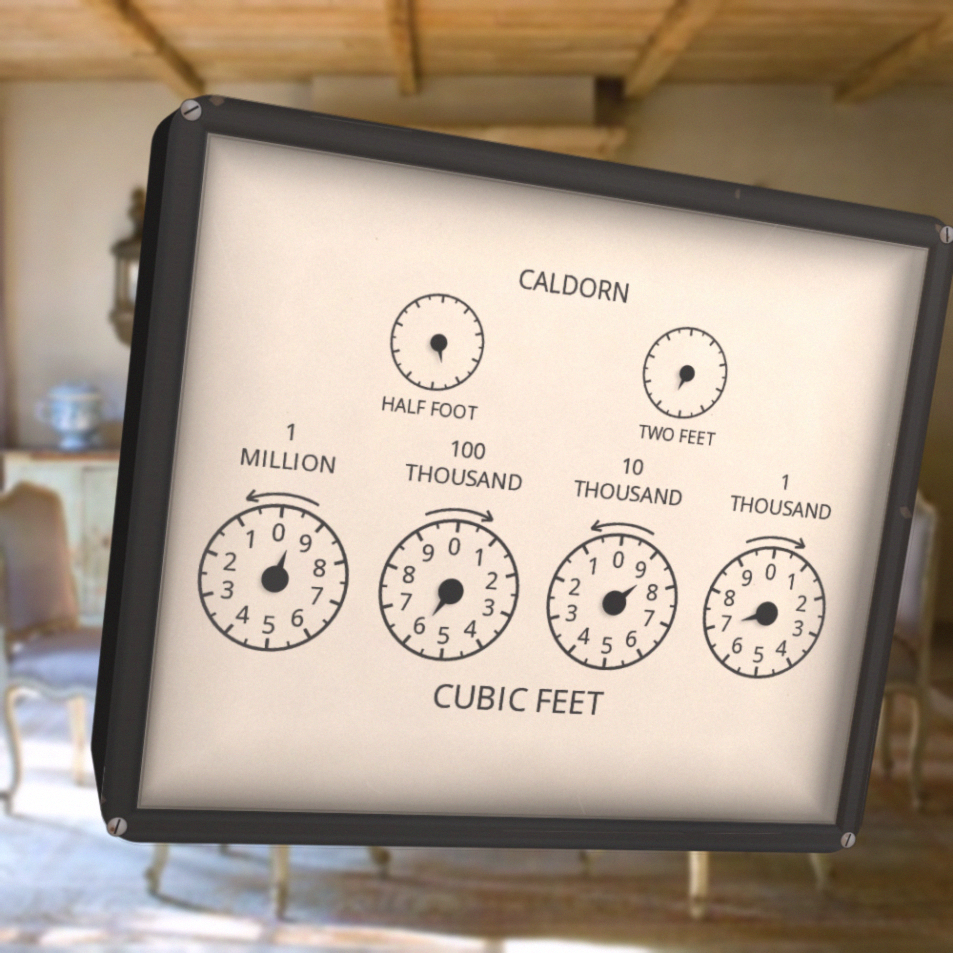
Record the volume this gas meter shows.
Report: 958700 ft³
